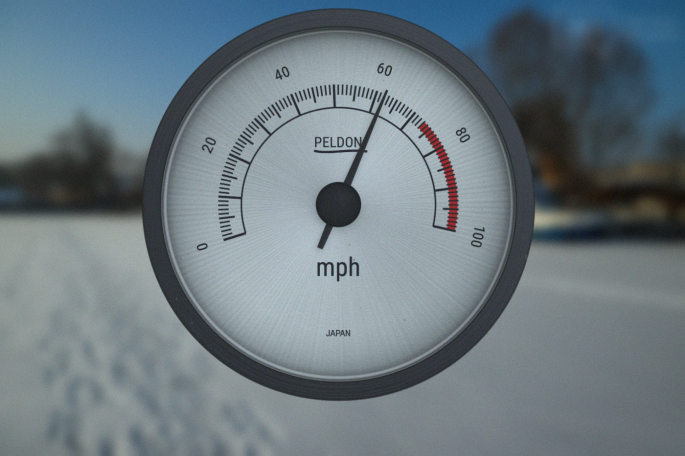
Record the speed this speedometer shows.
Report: 62 mph
